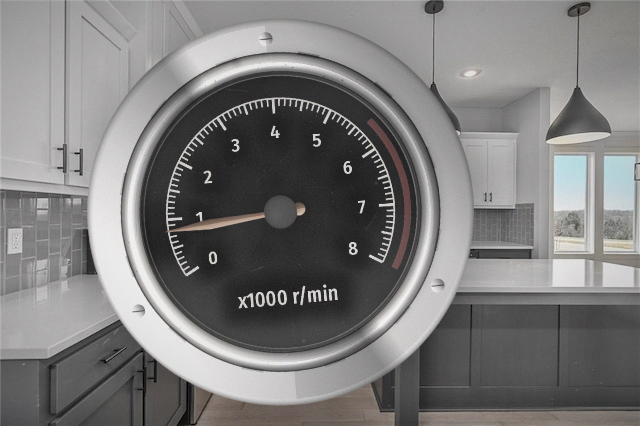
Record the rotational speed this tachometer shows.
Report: 800 rpm
